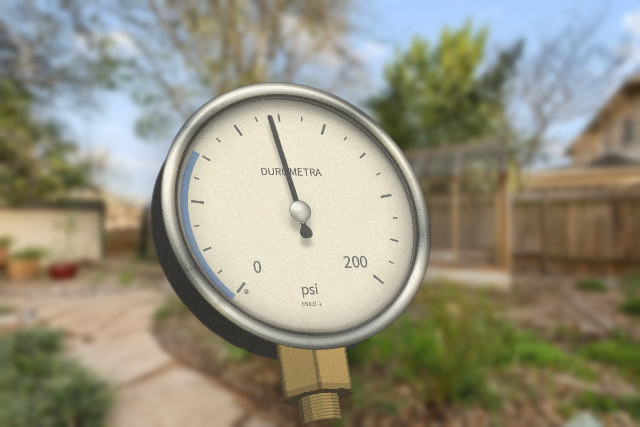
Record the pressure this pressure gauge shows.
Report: 95 psi
